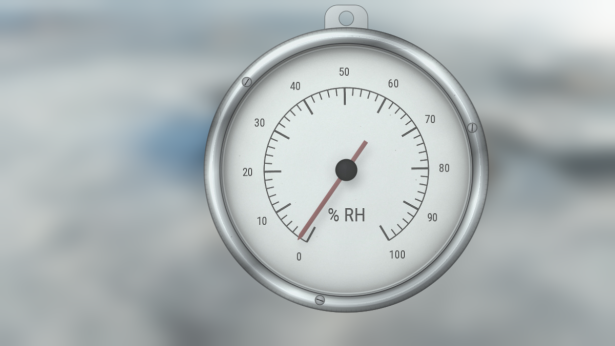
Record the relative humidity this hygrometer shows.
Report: 2 %
